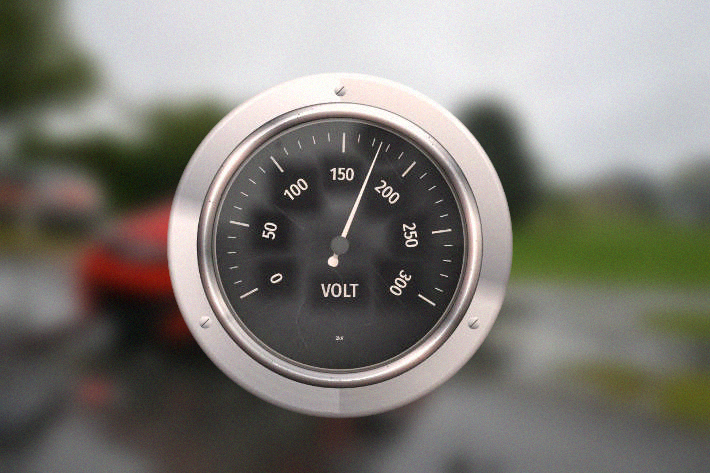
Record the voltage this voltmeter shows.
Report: 175 V
